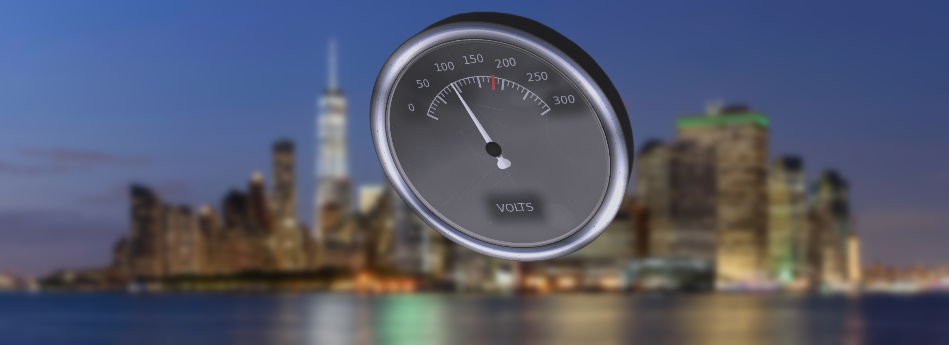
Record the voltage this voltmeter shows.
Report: 100 V
